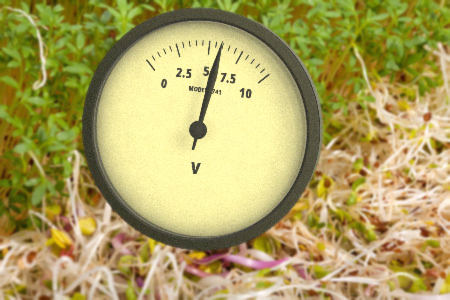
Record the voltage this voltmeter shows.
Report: 6 V
